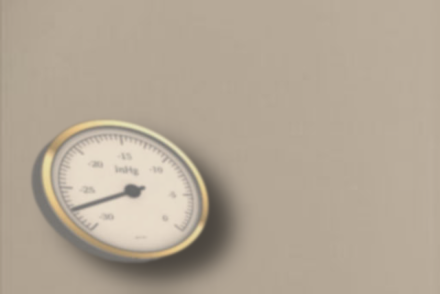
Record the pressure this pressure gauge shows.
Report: -27.5 inHg
